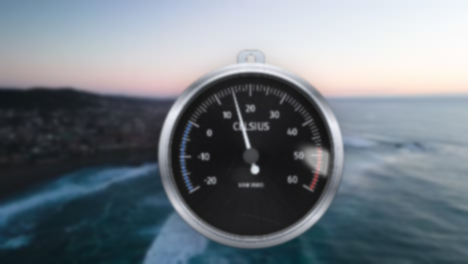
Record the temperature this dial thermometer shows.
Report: 15 °C
